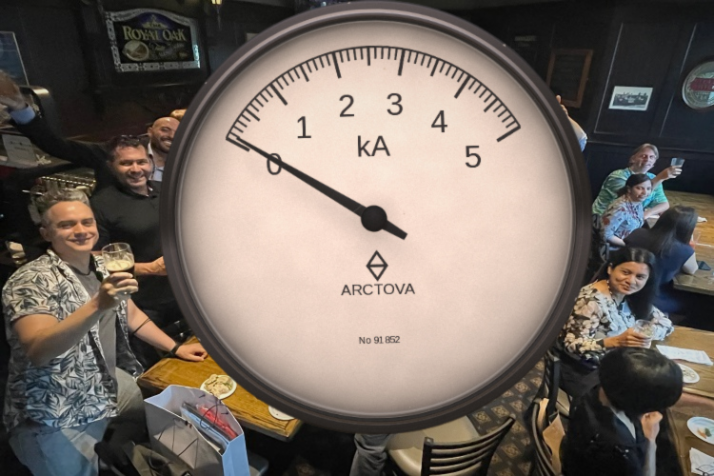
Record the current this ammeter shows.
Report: 0.1 kA
